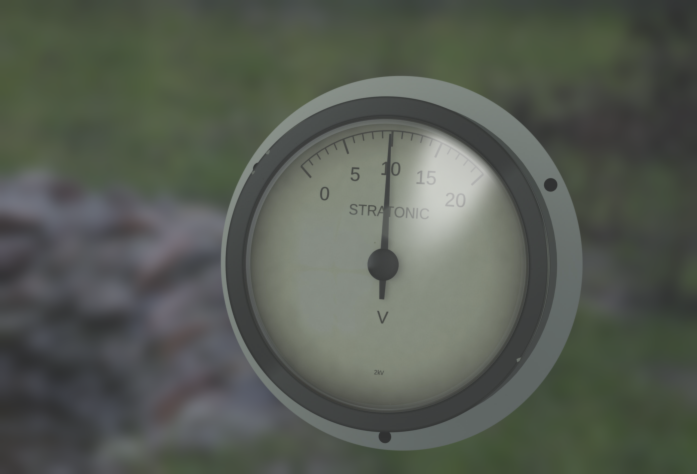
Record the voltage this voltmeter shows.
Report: 10 V
